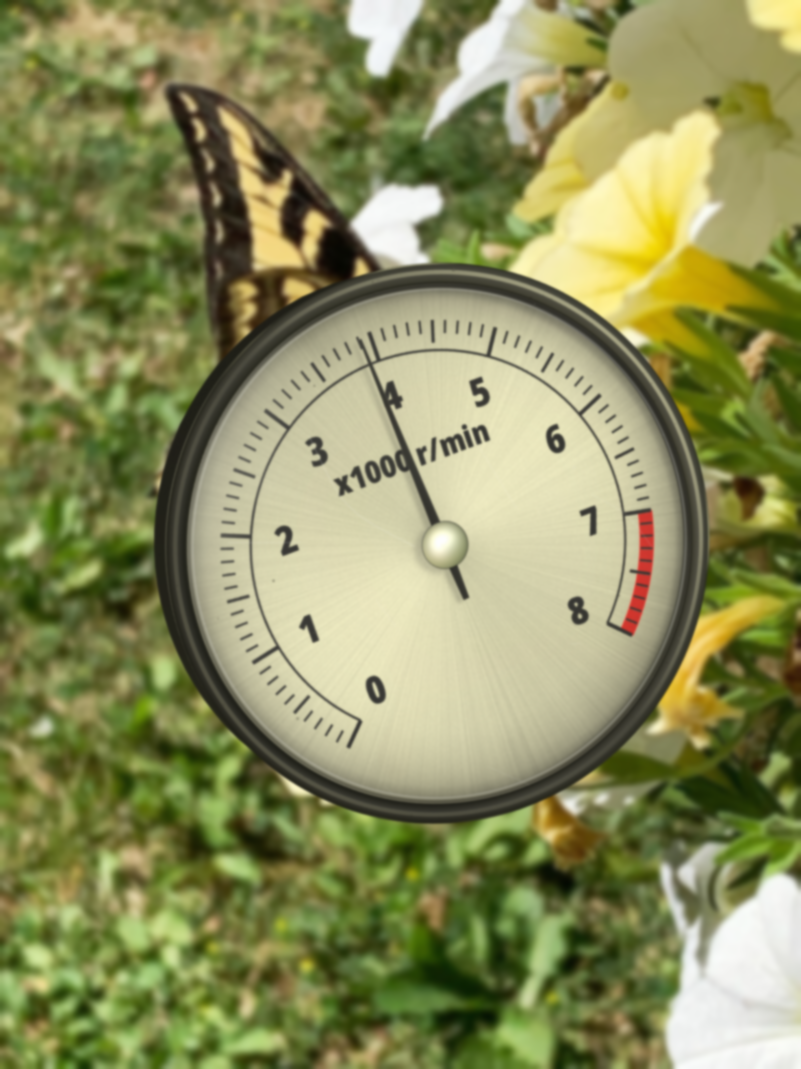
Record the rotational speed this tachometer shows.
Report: 3900 rpm
